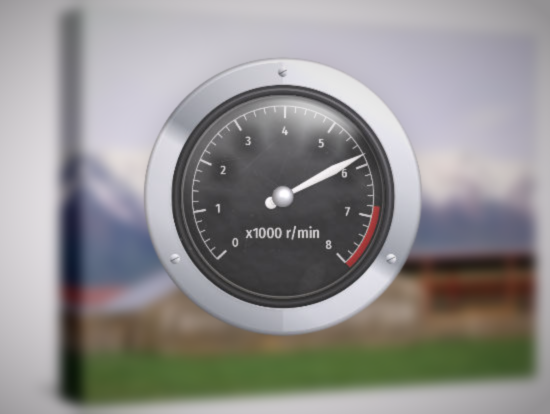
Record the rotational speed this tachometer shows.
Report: 5800 rpm
